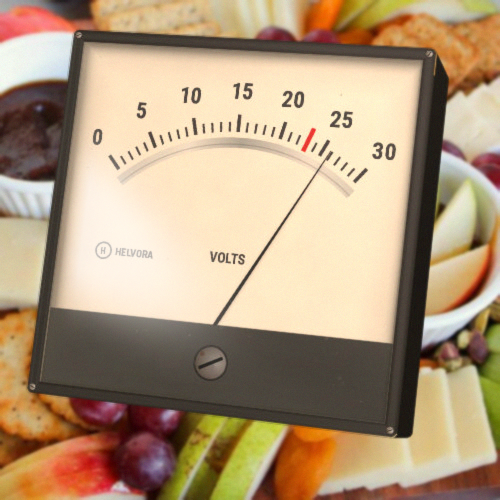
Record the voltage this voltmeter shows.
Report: 26 V
